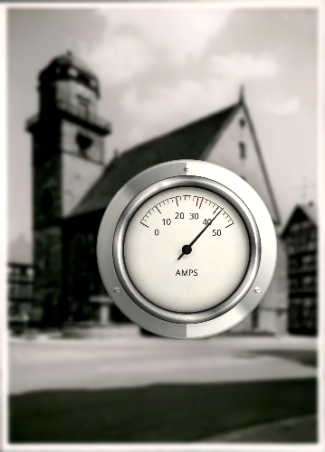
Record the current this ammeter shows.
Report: 42 A
